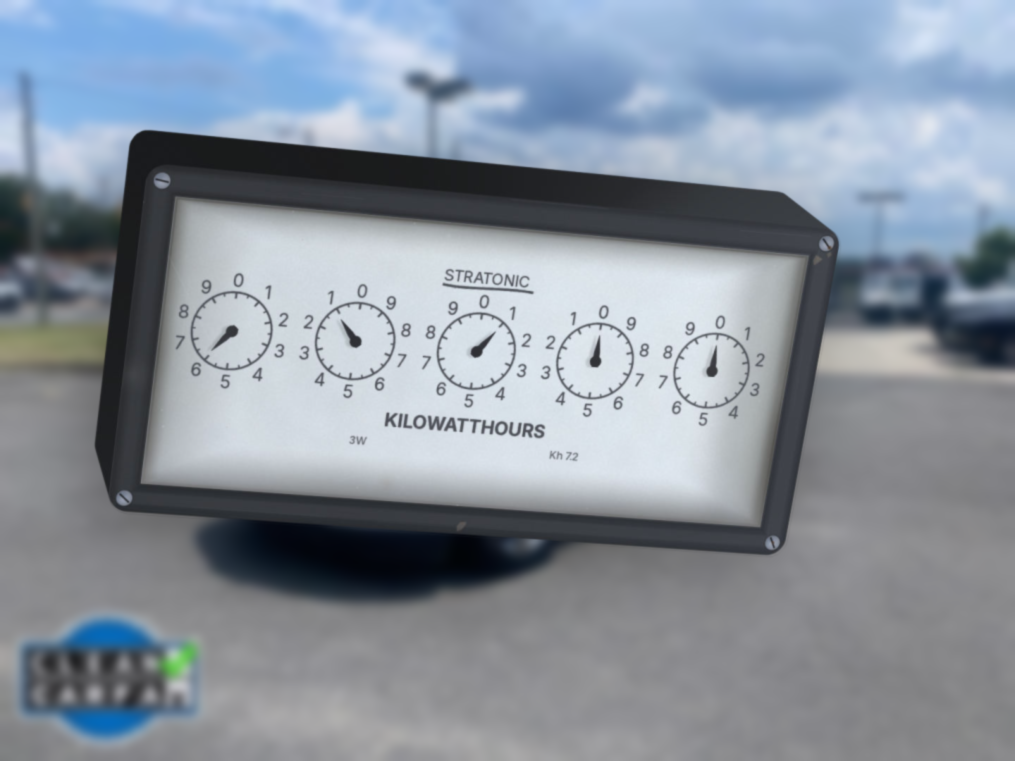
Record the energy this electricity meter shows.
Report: 61100 kWh
